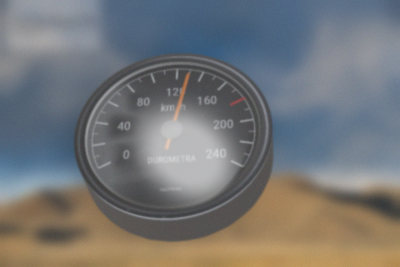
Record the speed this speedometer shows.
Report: 130 km/h
